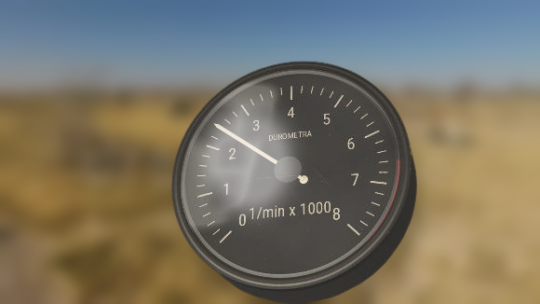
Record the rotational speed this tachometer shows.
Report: 2400 rpm
